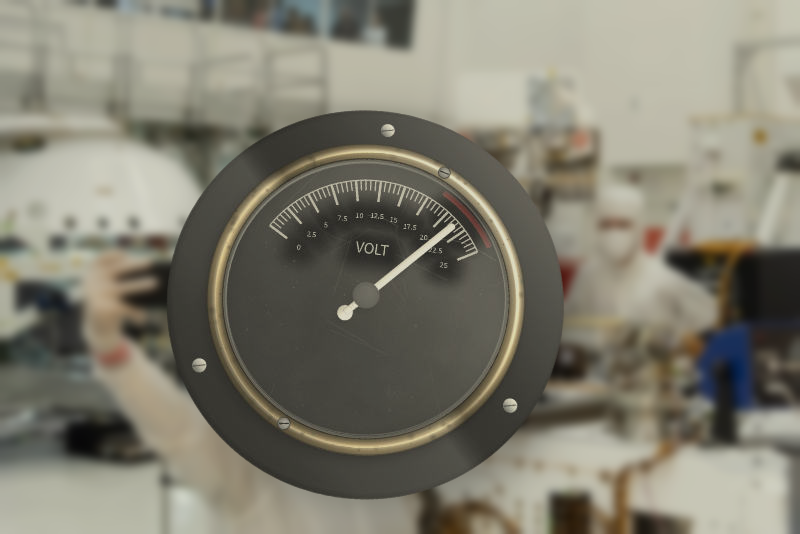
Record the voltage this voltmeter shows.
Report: 21.5 V
